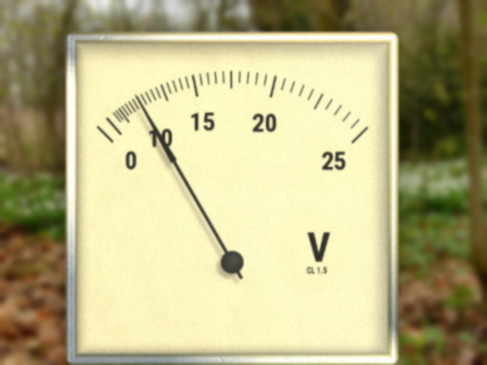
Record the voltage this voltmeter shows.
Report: 10 V
